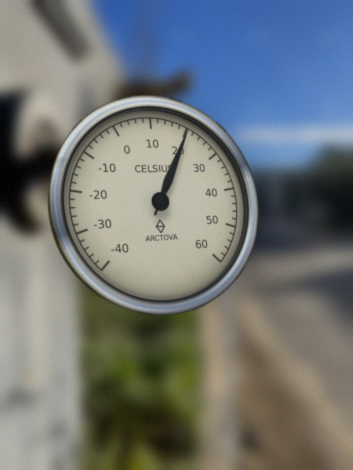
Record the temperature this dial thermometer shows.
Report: 20 °C
